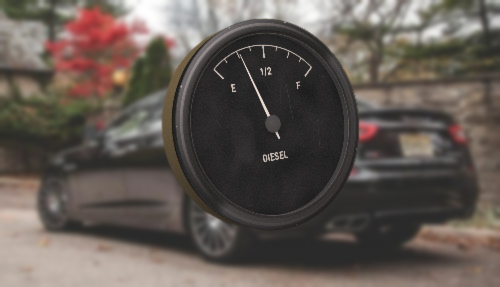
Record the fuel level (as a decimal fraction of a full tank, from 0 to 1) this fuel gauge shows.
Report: 0.25
